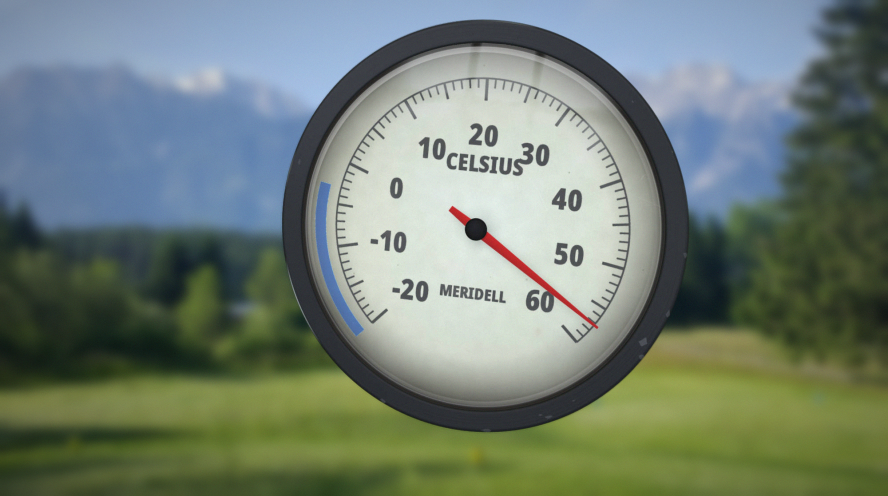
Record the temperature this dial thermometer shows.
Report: 57 °C
